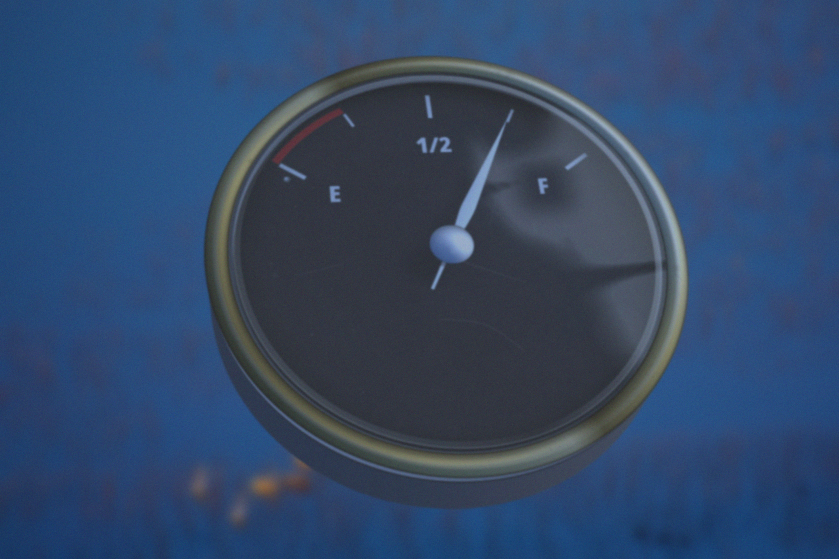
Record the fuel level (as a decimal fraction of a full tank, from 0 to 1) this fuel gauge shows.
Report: 0.75
